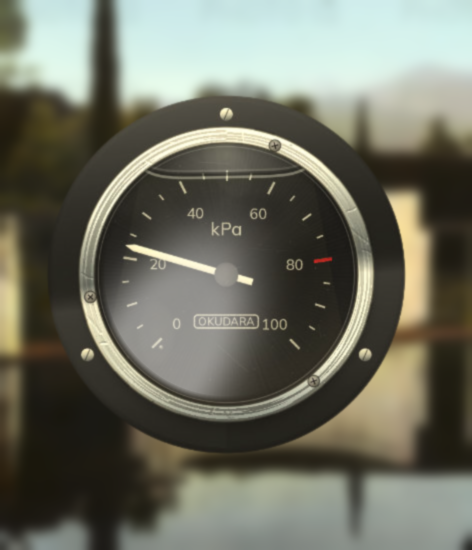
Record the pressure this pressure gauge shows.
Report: 22.5 kPa
